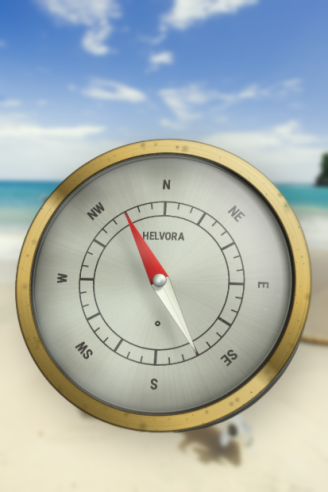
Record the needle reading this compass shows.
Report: 330 °
